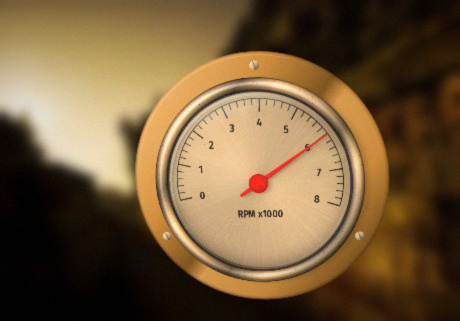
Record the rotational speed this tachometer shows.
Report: 6000 rpm
